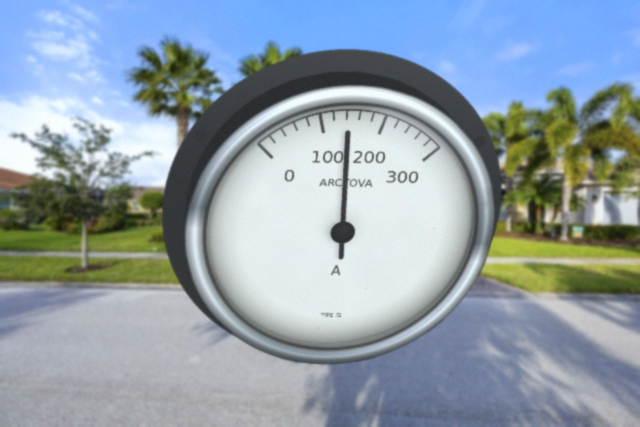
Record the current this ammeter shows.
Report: 140 A
